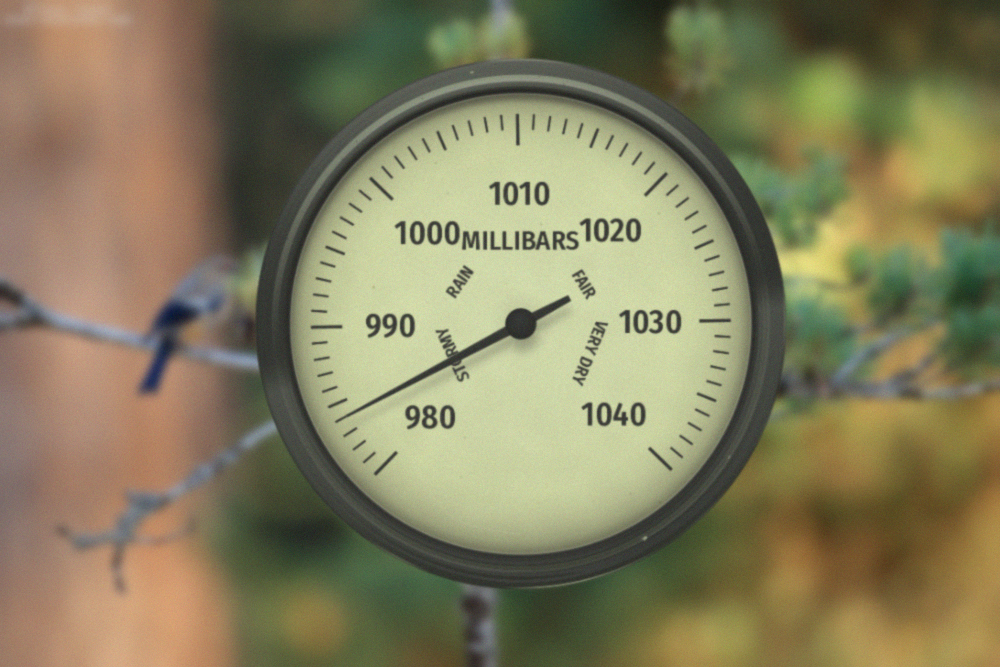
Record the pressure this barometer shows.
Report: 984 mbar
